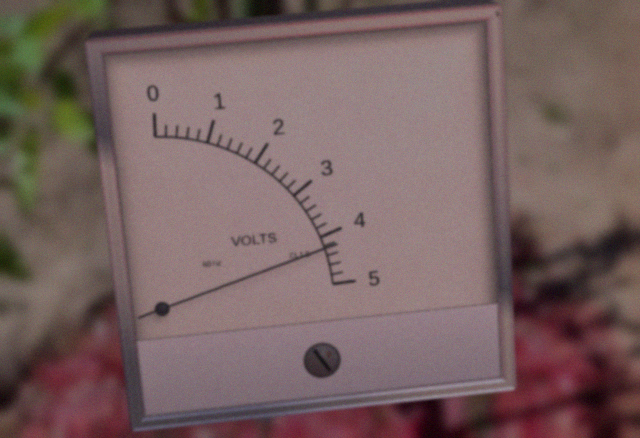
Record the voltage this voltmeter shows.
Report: 4.2 V
